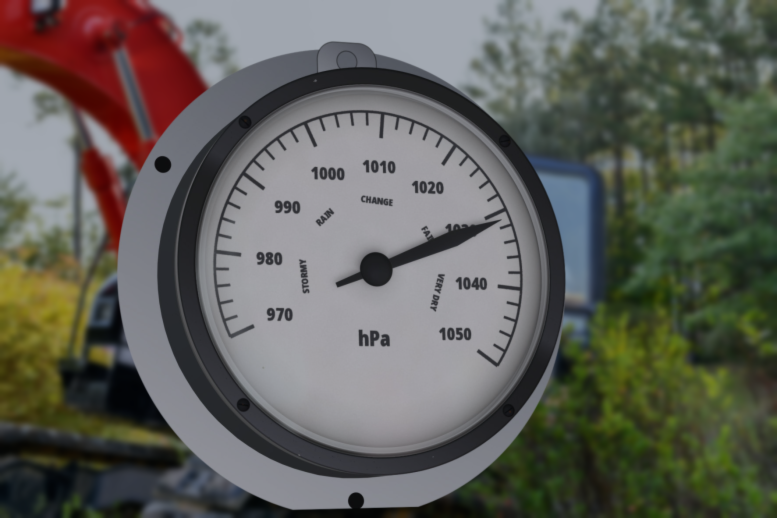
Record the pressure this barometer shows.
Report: 1031 hPa
